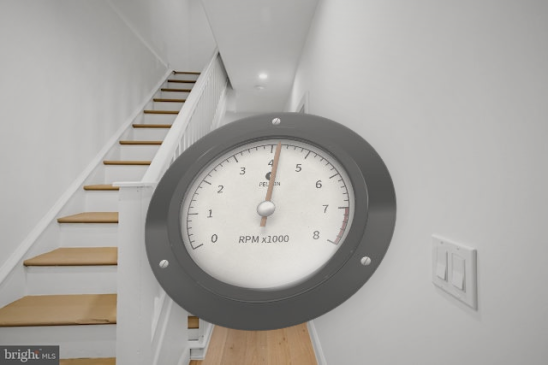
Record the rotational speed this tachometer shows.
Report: 4200 rpm
